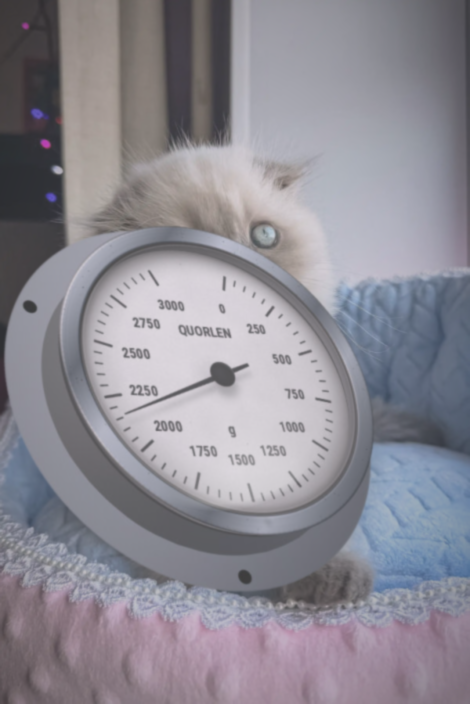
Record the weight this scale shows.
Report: 2150 g
